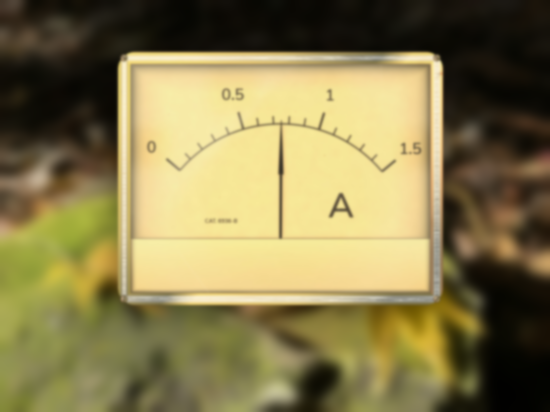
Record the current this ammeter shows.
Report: 0.75 A
